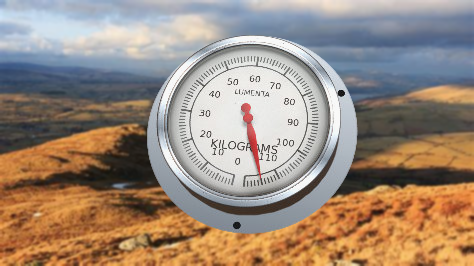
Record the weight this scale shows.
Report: 115 kg
